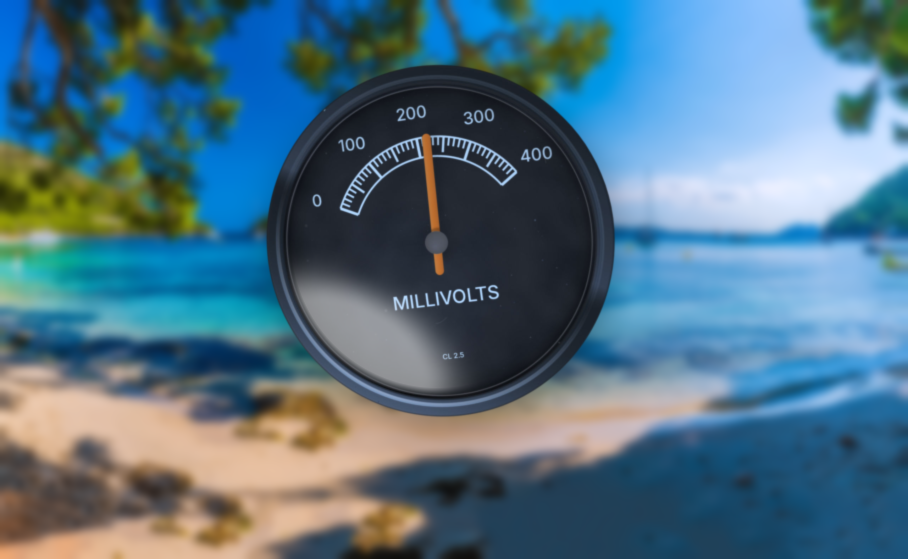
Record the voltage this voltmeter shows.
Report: 220 mV
